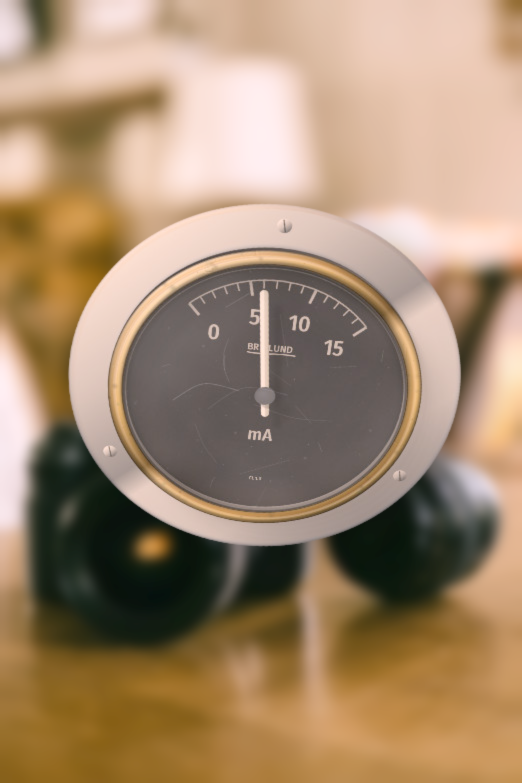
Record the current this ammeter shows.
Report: 6 mA
